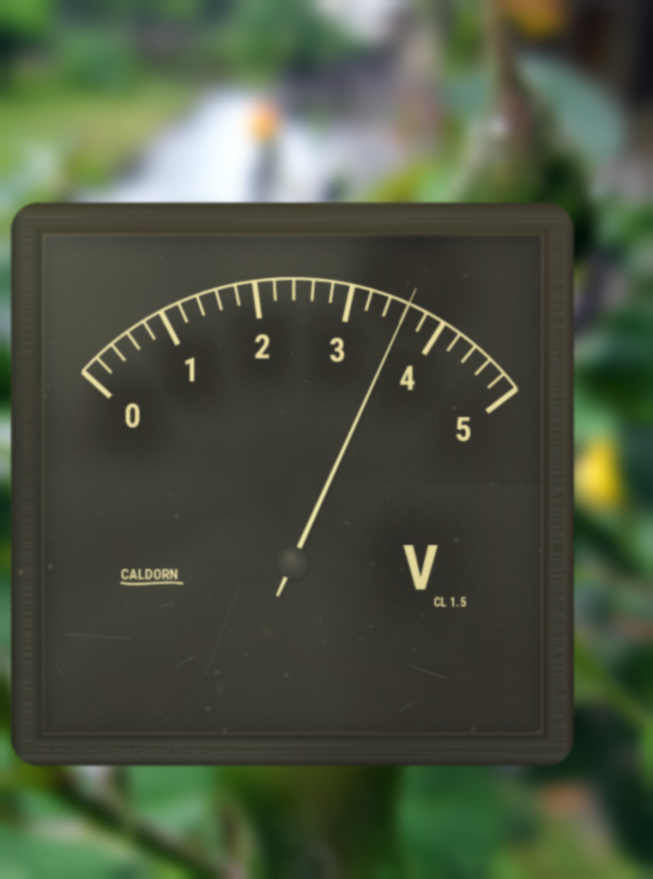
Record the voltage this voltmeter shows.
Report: 3.6 V
